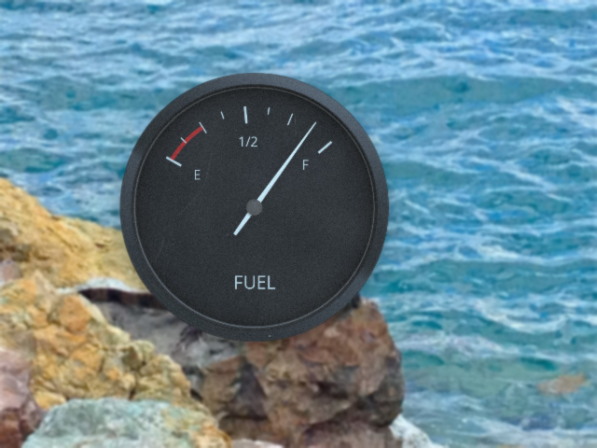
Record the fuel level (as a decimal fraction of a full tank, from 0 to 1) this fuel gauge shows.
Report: 0.875
